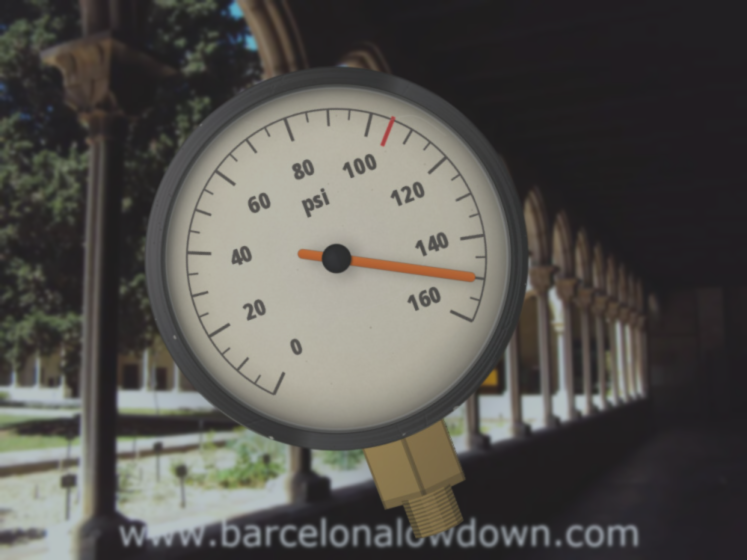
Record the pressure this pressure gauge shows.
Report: 150 psi
